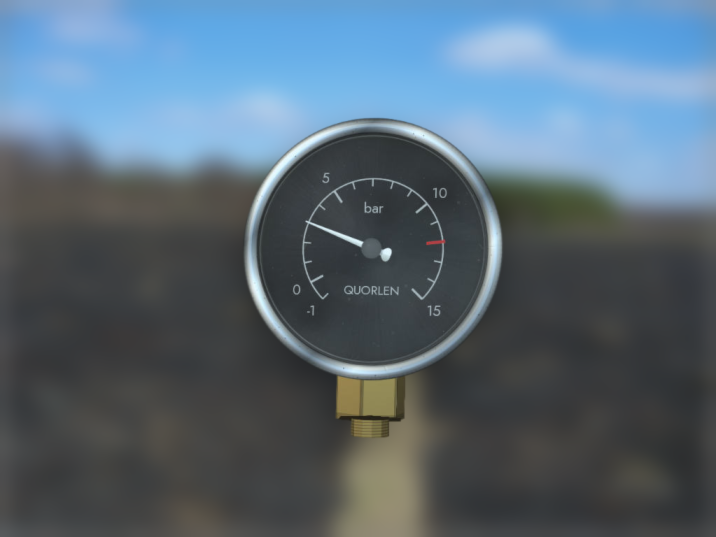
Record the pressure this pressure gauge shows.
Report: 3 bar
